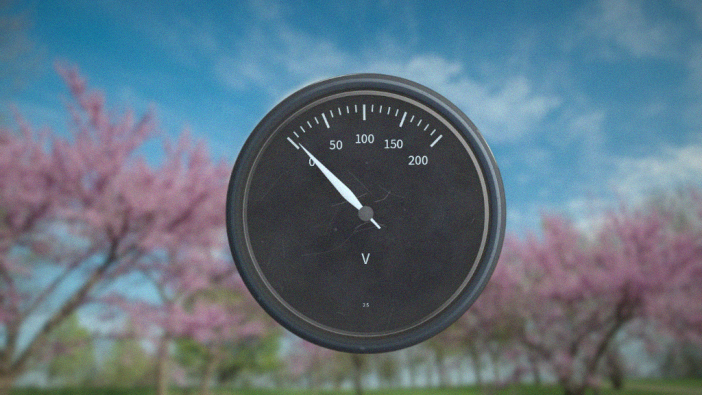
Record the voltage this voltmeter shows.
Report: 5 V
